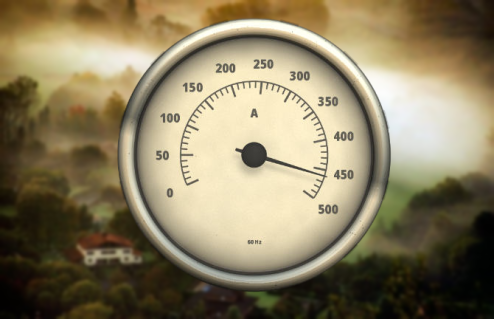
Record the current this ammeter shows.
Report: 460 A
